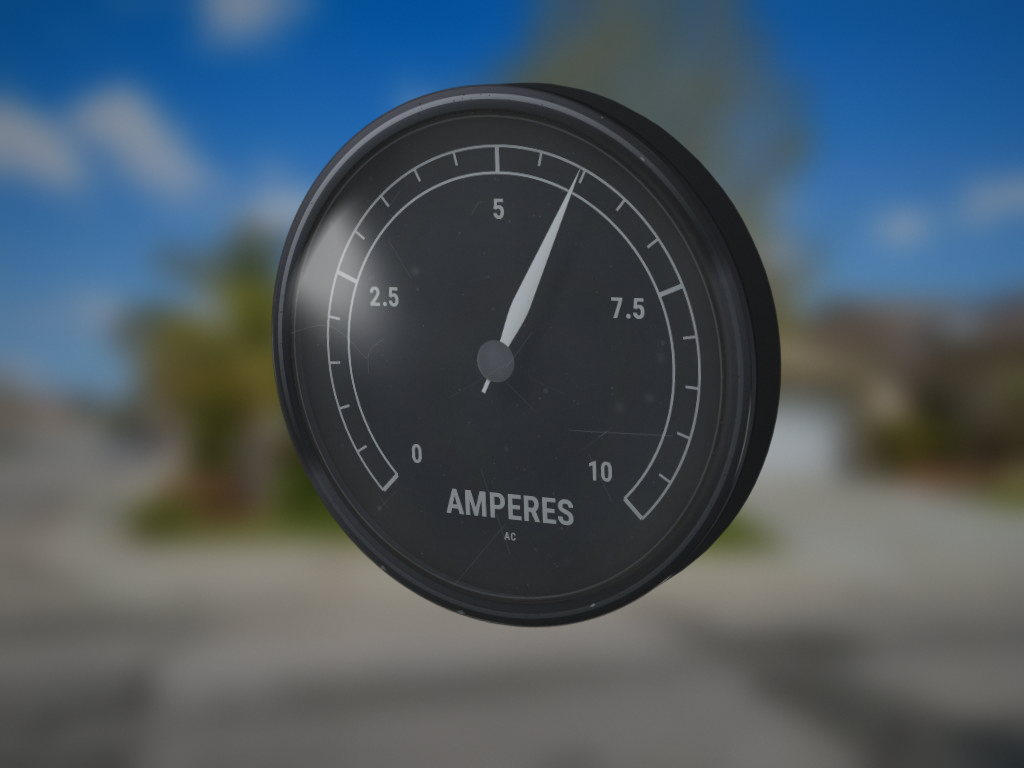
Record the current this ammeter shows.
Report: 6 A
